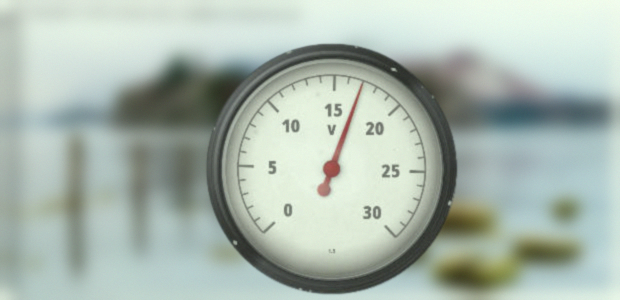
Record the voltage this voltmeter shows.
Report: 17 V
